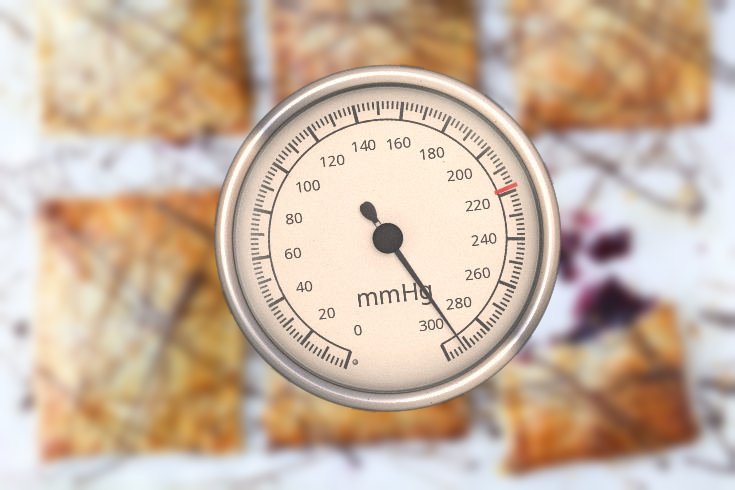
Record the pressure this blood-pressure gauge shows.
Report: 292 mmHg
